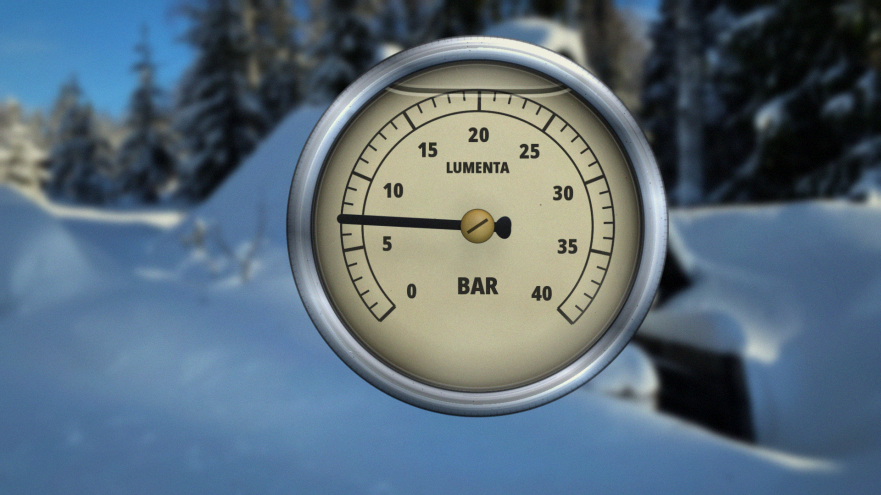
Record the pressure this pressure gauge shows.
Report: 7 bar
